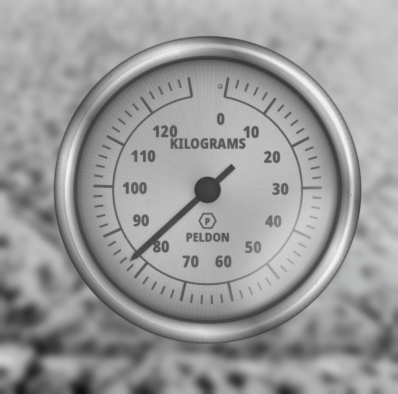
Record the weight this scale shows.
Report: 83 kg
